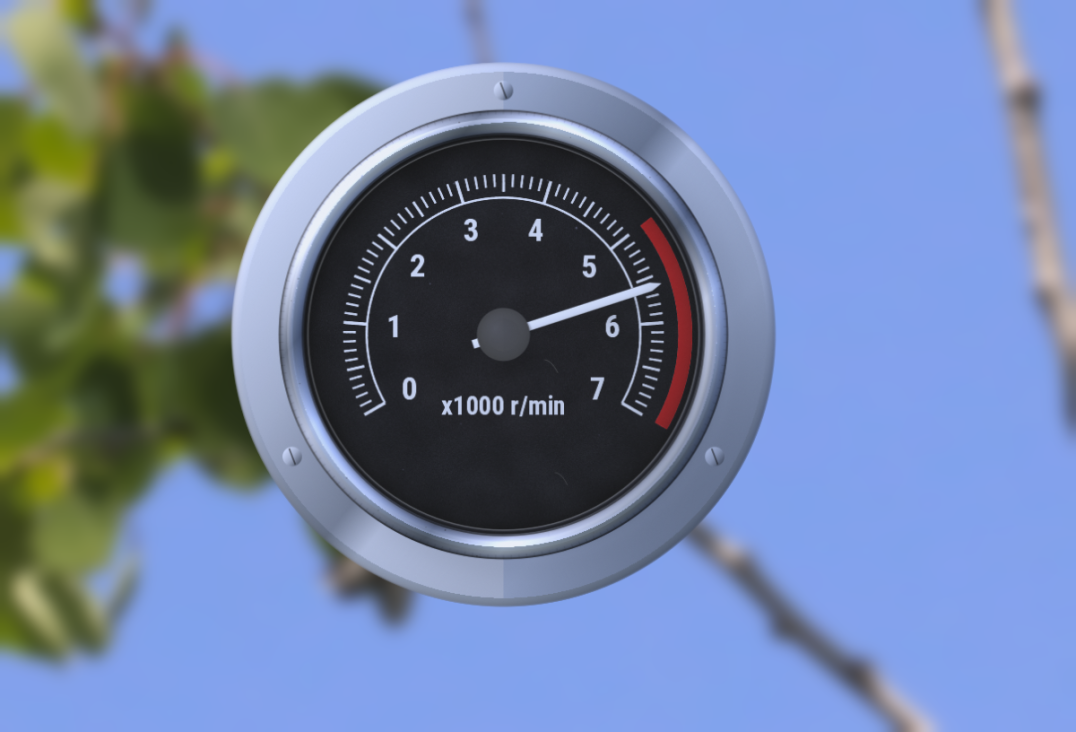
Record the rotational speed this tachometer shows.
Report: 5600 rpm
